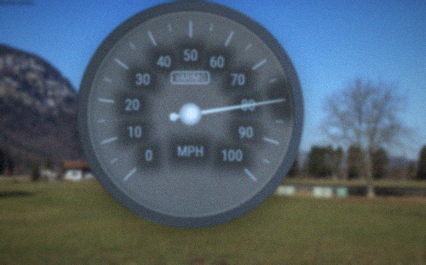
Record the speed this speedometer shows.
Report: 80 mph
